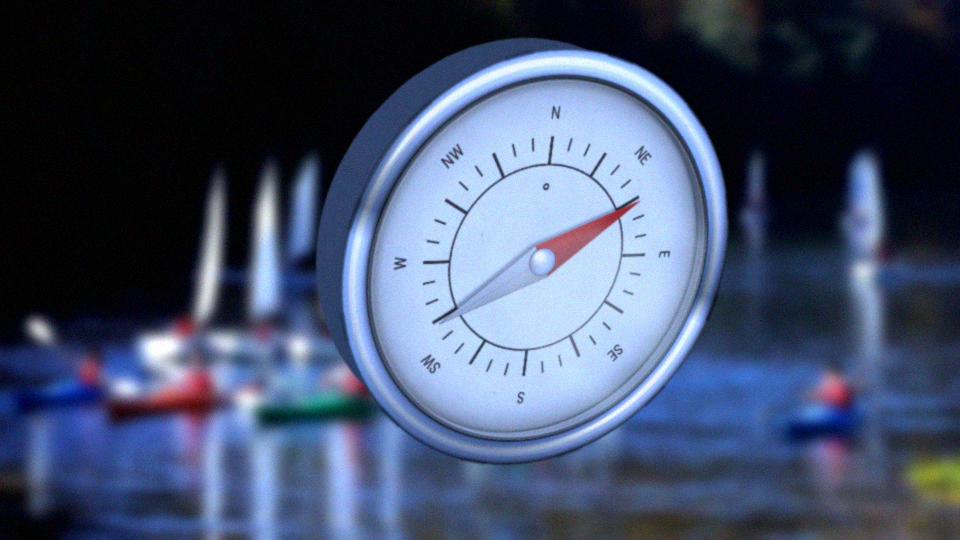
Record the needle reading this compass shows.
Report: 60 °
